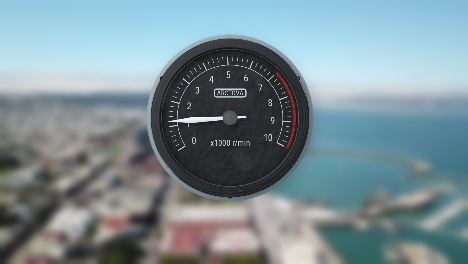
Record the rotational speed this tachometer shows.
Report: 1200 rpm
